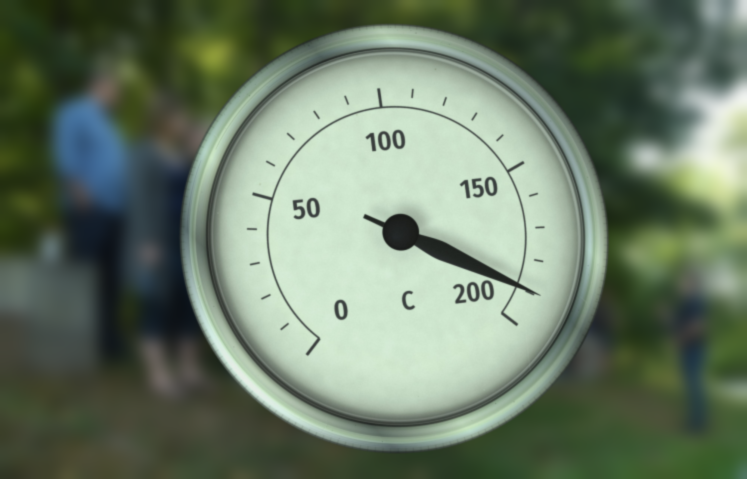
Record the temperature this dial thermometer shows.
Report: 190 °C
